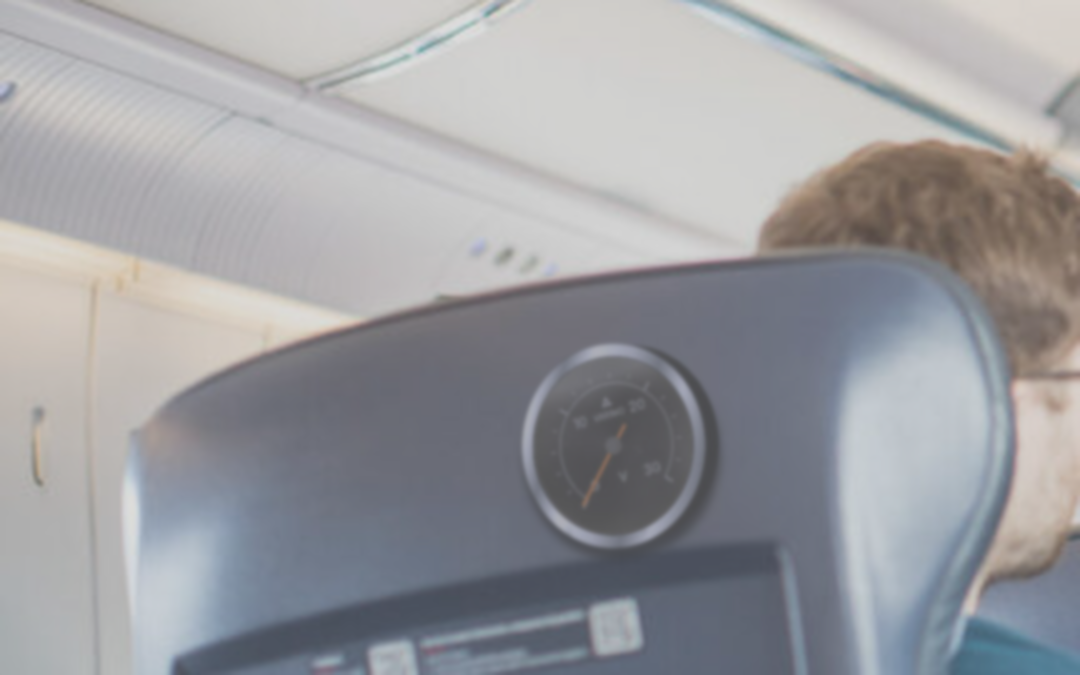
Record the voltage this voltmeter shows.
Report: 0 V
